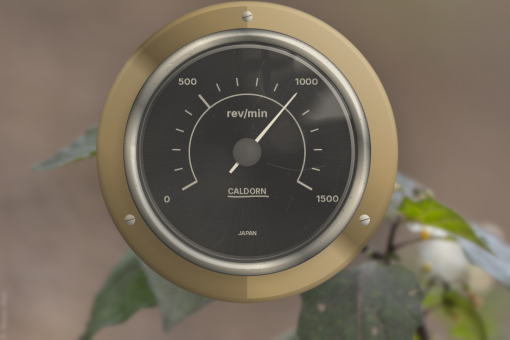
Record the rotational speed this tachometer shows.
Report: 1000 rpm
